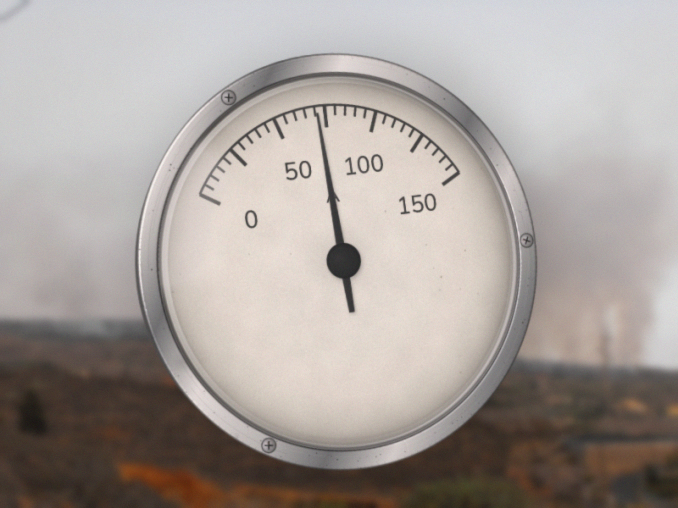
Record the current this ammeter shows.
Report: 70 A
